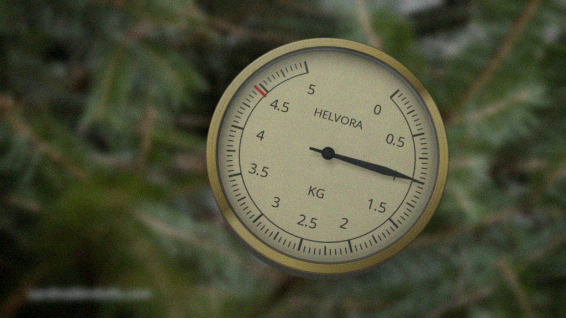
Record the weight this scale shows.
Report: 1 kg
